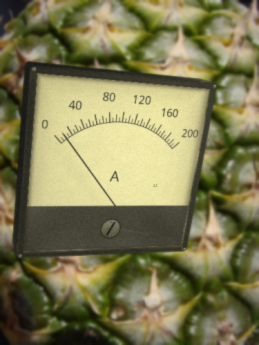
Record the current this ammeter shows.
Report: 10 A
